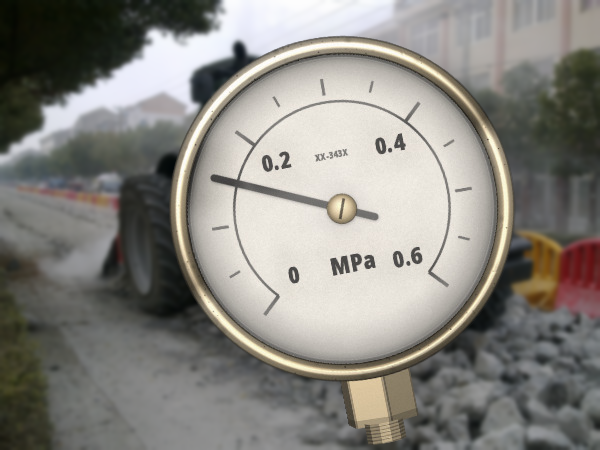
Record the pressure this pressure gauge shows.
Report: 0.15 MPa
